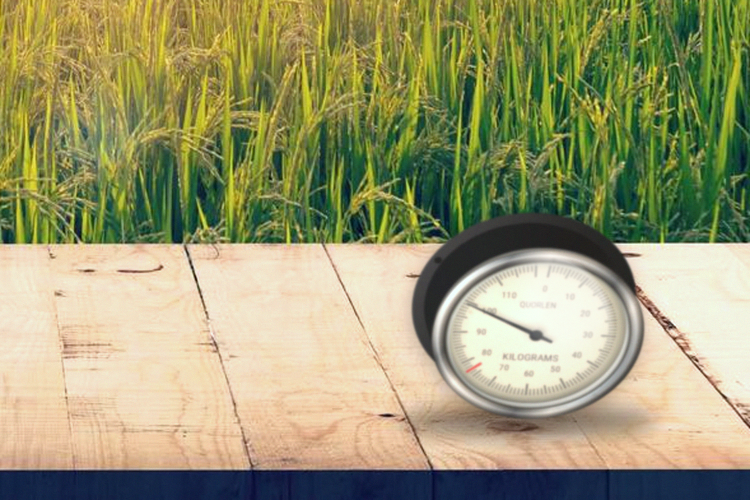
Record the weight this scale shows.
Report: 100 kg
